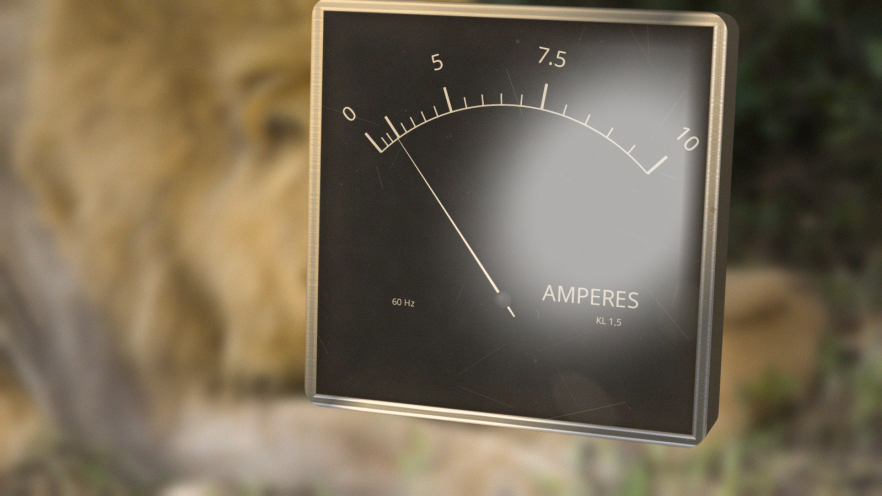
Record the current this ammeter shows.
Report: 2.5 A
